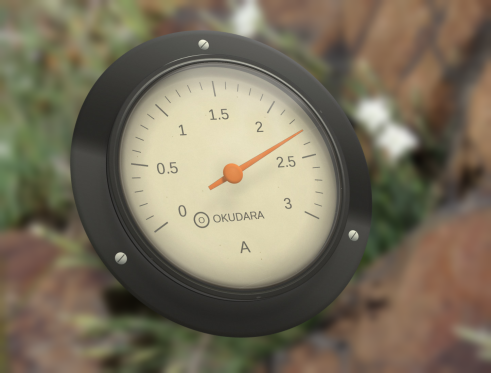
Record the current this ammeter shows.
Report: 2.3 A
